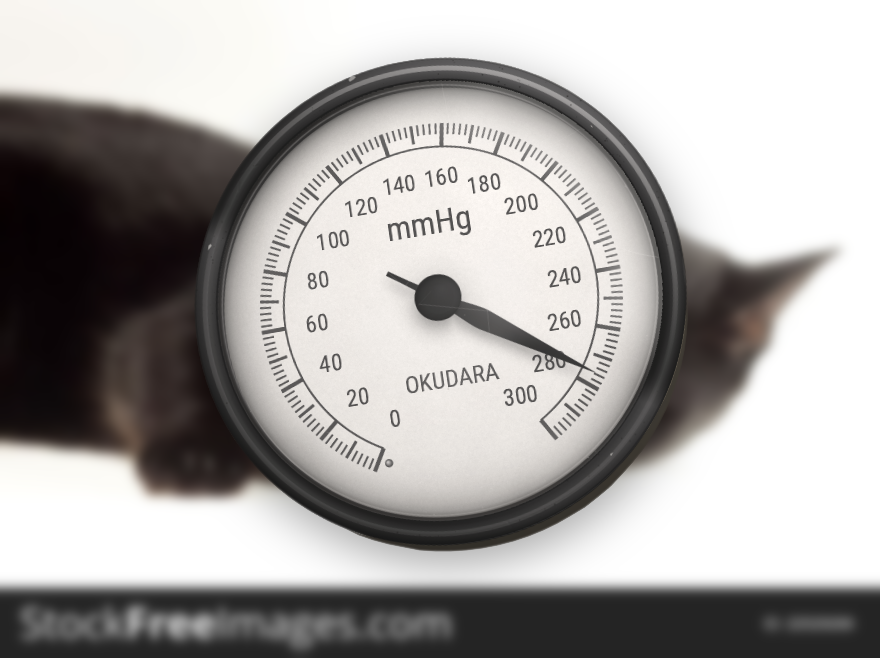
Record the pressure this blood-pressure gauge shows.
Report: 276 mmHg
